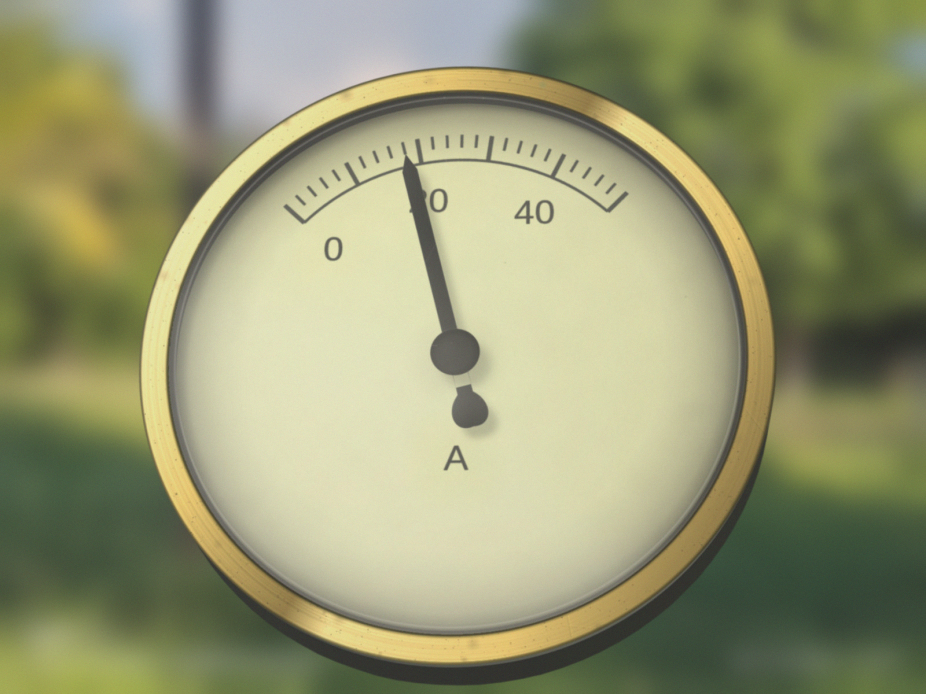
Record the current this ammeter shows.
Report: 18 A
